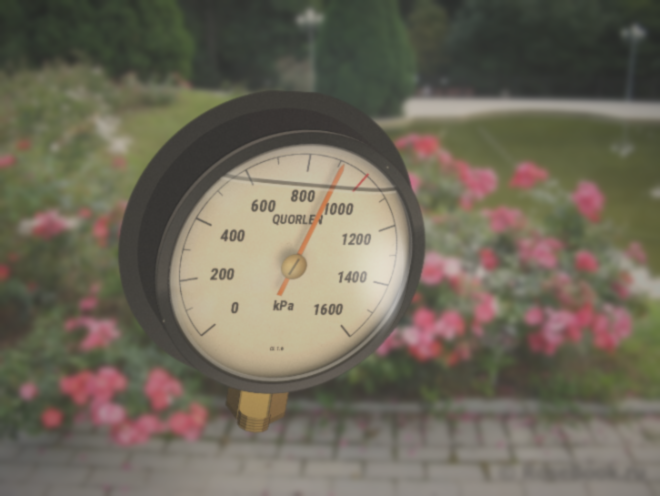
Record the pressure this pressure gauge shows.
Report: 900 kPa
